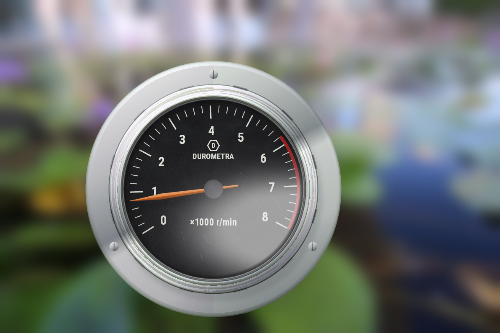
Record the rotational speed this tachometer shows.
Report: 800 rpm
